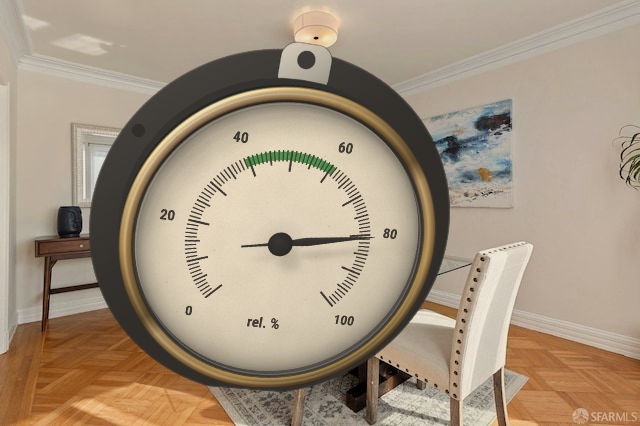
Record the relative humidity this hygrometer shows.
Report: 80 %
